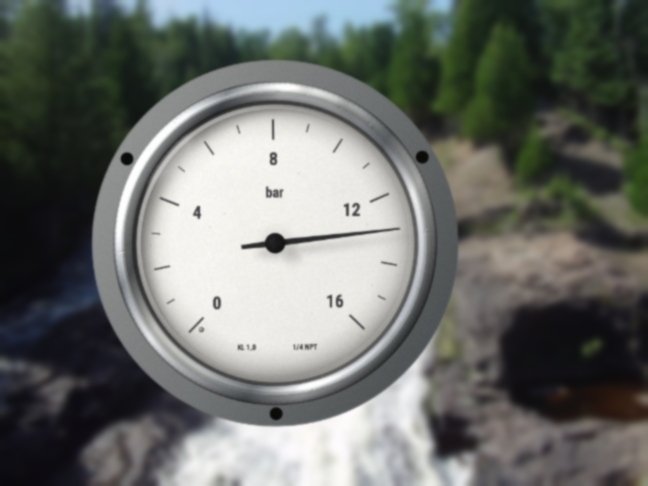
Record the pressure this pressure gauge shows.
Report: 13 bar
